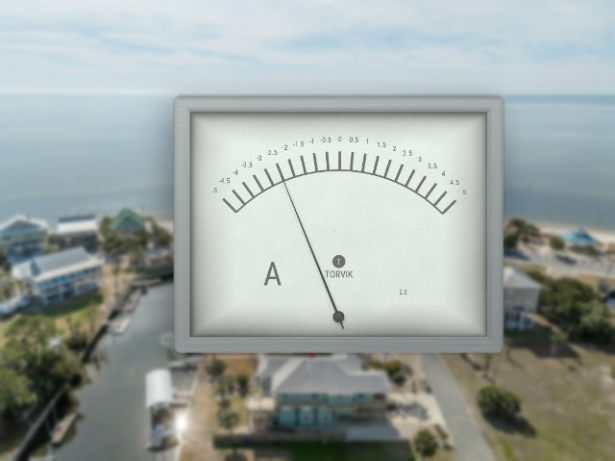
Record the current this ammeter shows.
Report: -2.5 A
